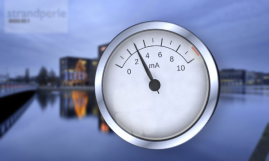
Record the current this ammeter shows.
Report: 3 mA
